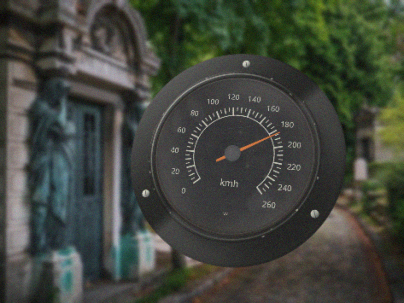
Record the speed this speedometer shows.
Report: 185 km/h
